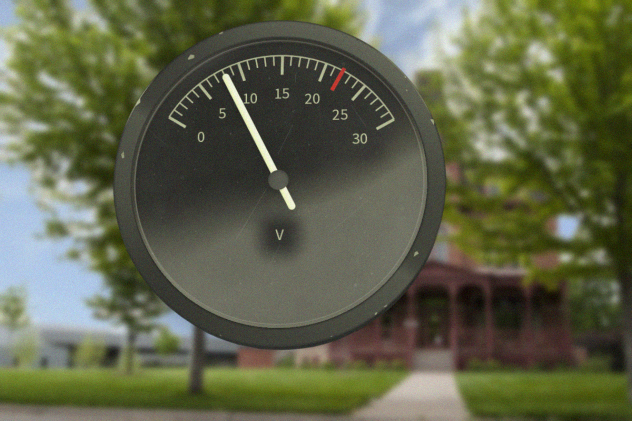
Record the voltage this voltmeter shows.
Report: 8 V
